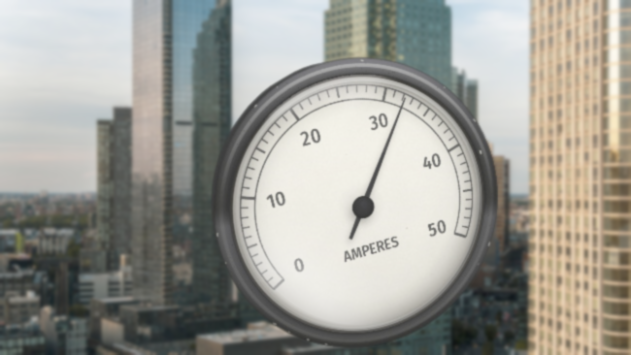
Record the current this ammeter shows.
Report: 32 A
